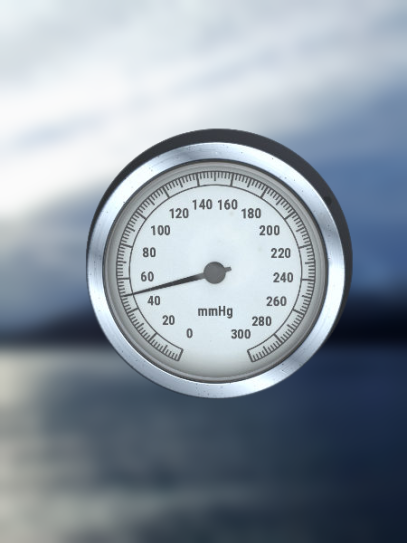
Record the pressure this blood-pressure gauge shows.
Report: 50 mmHg
